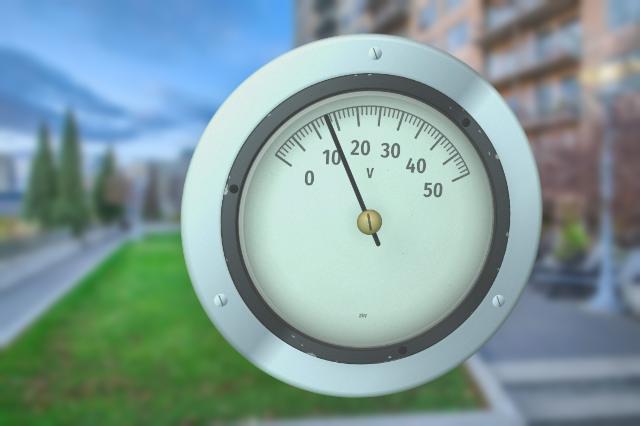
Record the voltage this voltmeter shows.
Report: 13 V
